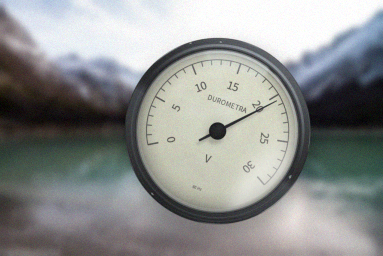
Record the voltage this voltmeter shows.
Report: 20.5 V
